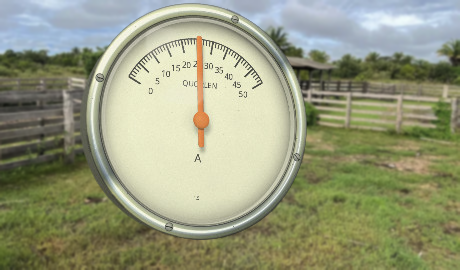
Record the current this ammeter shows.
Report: 25 A
